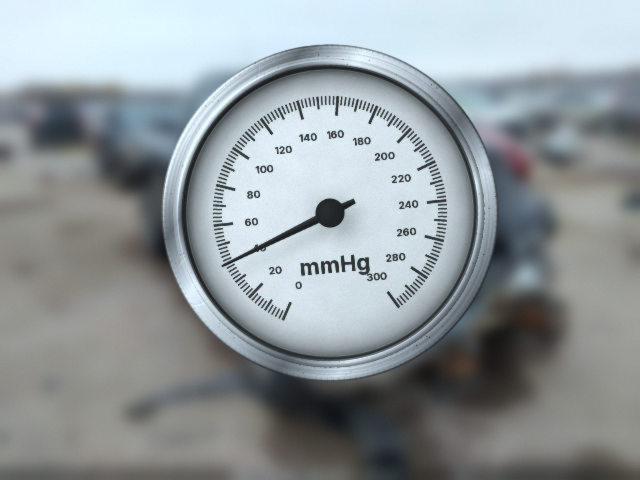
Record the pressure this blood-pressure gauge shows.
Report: 40 mmHg
